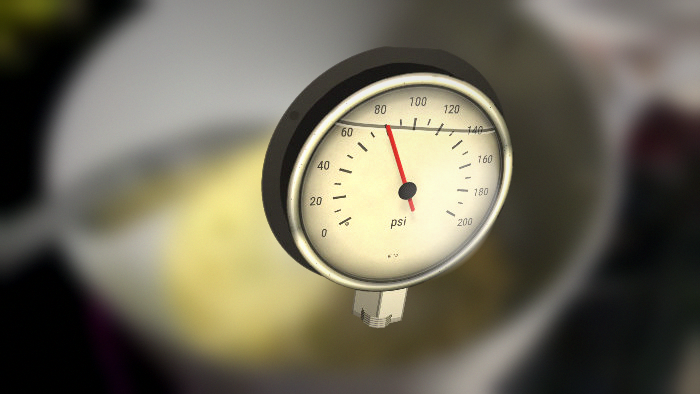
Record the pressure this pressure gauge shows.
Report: 80 psi
